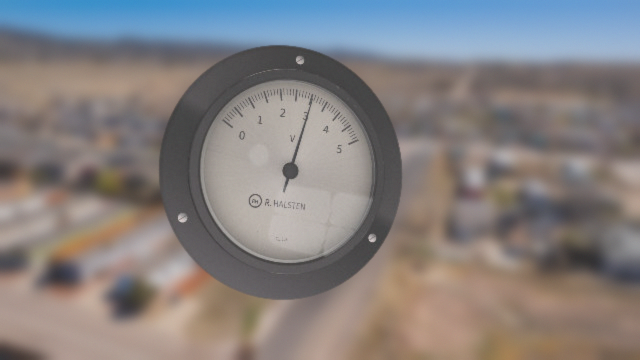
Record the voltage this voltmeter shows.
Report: 3 V
